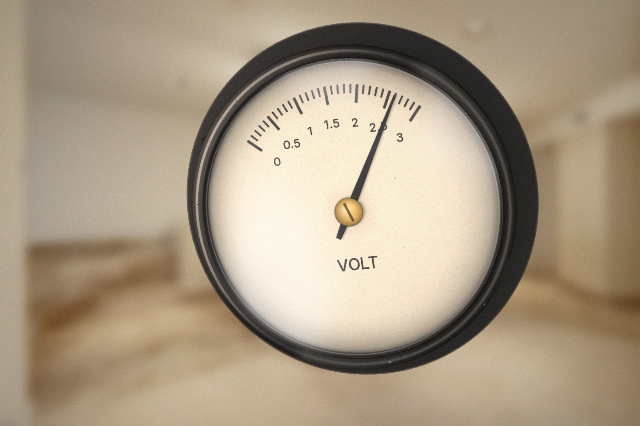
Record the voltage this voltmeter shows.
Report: 2.6 V
